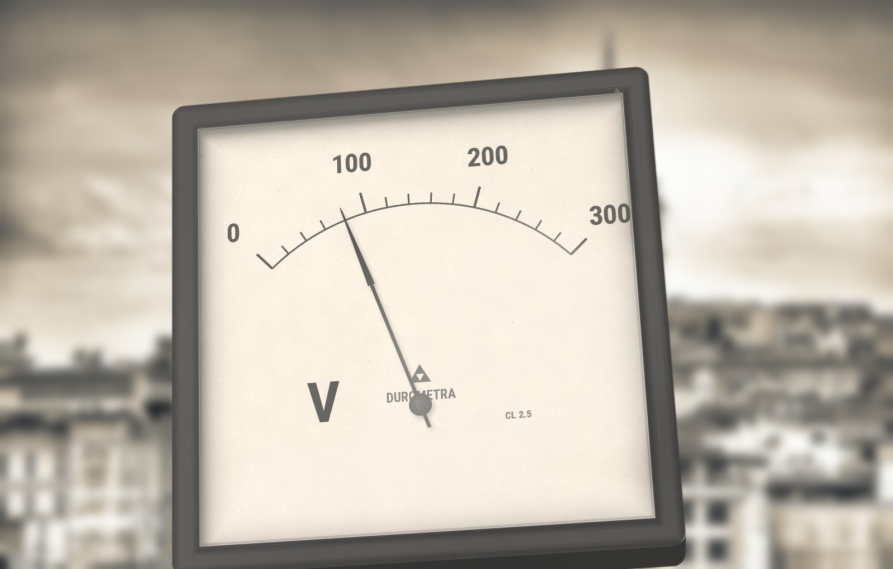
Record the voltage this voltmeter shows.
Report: 80 V
